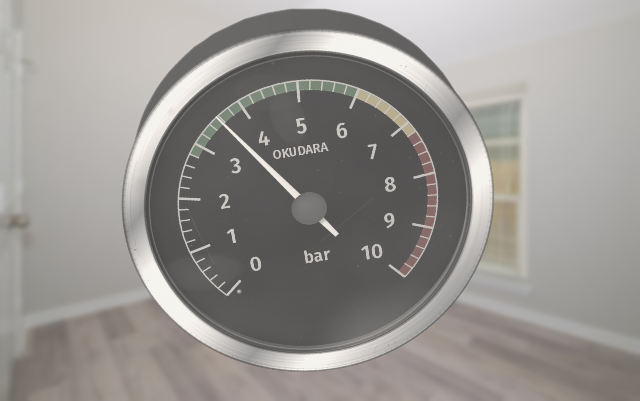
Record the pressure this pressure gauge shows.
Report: 3.6 bar
